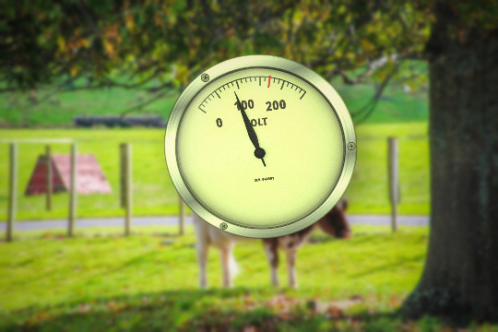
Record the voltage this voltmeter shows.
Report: 90 V
